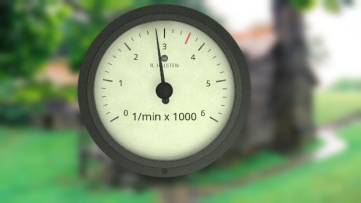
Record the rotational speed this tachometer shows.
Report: 2800 rpm
